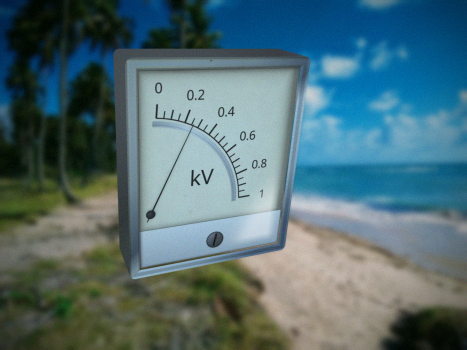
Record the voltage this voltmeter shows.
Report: 0.25 kV
